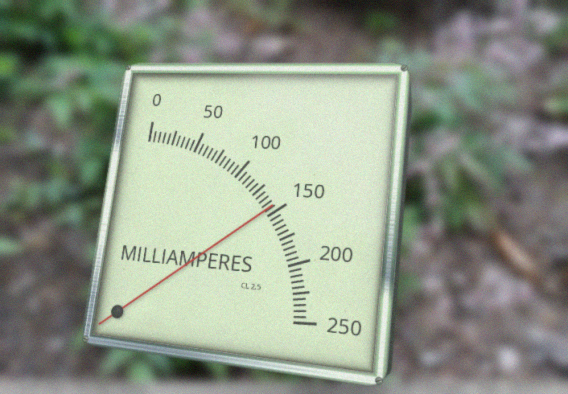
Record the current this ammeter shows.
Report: 145 mA
